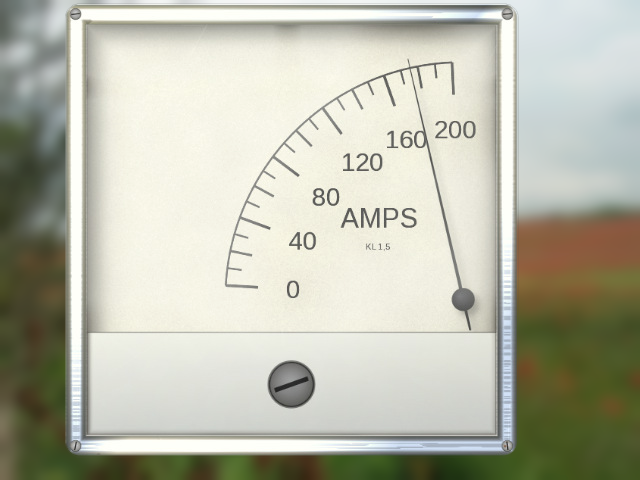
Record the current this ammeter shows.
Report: 175 A
